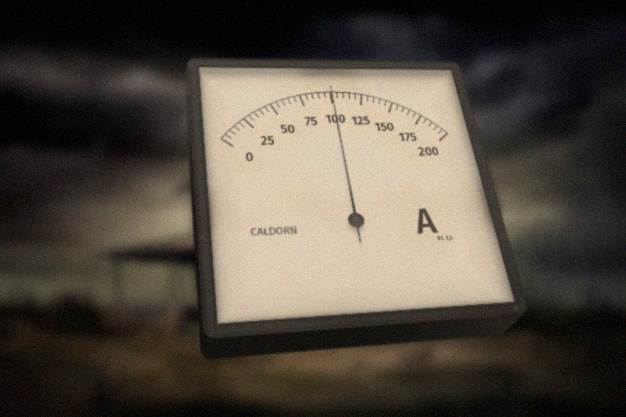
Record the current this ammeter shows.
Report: 100 A
